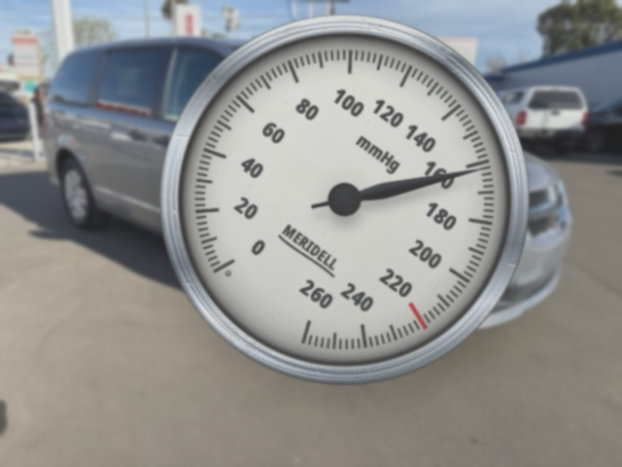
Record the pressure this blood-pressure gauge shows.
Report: 162 mmHg
